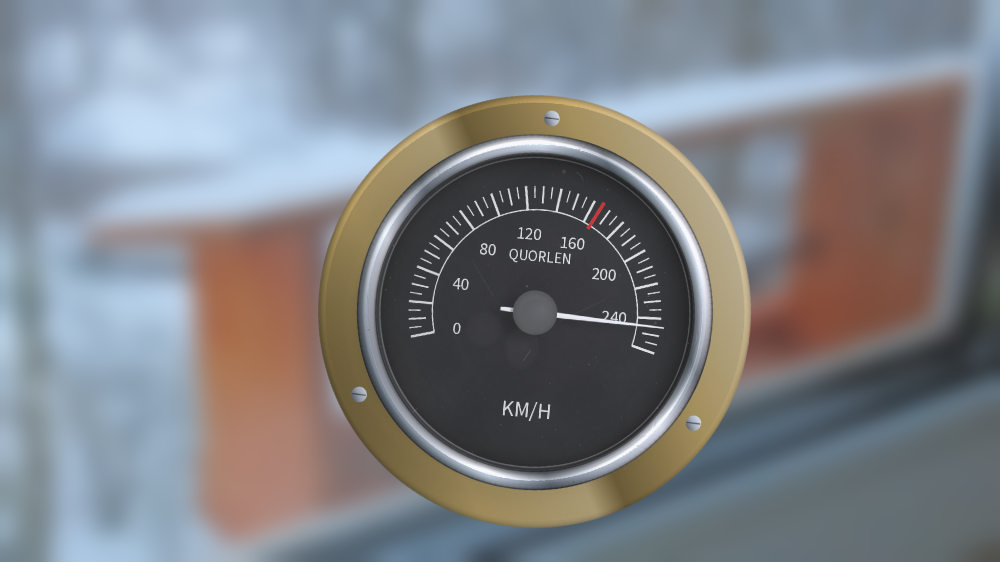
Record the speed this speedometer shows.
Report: 245 km/h
